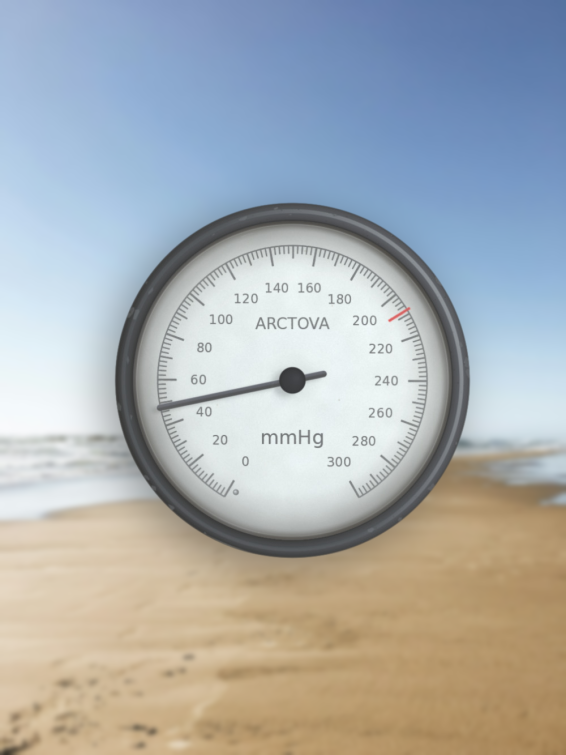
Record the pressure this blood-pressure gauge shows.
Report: 48 mmHg
